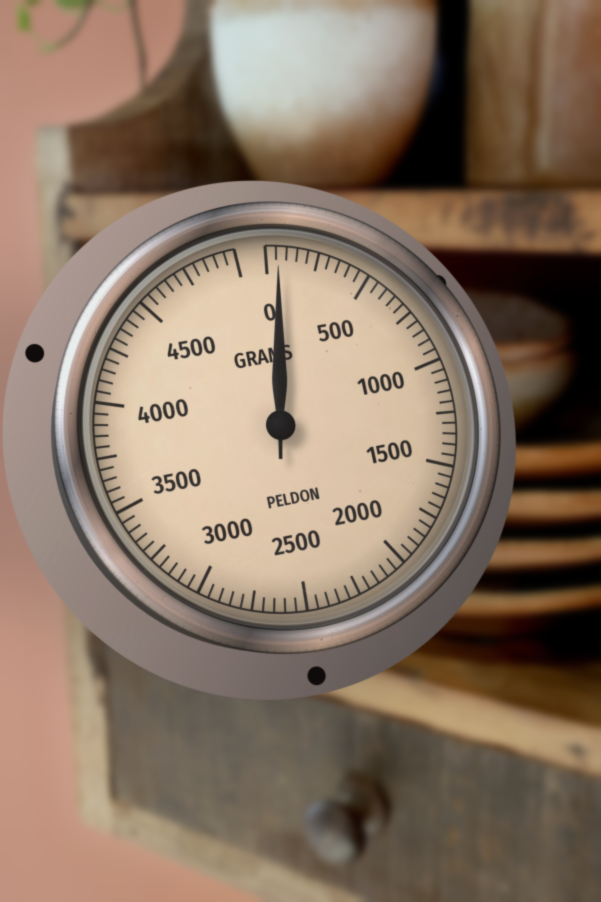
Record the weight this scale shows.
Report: 50 g
